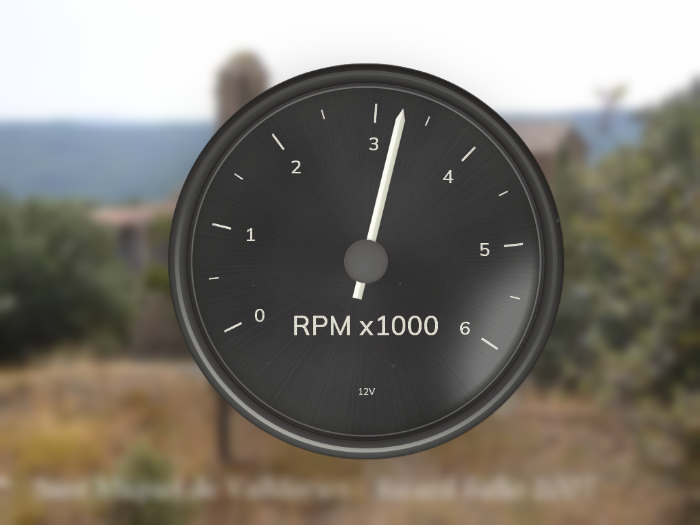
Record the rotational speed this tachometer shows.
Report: 3250 rpm
